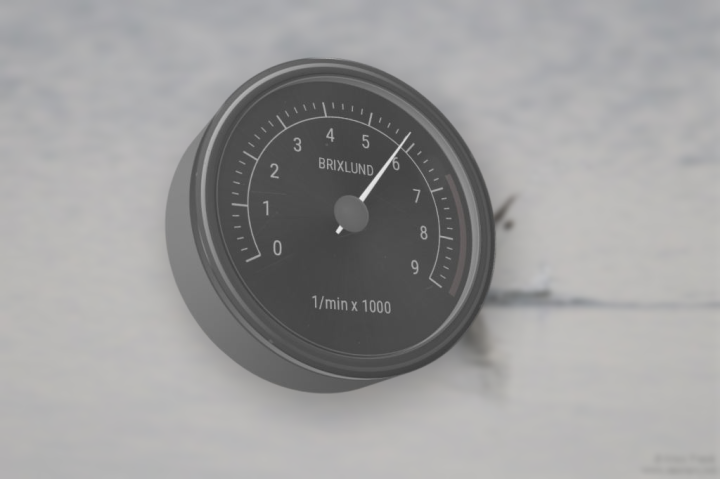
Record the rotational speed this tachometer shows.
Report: 5800 rpm
